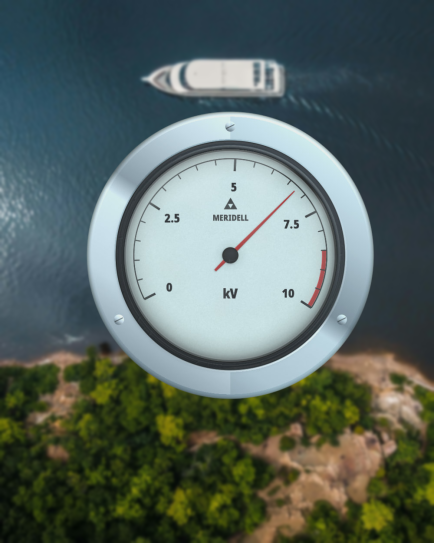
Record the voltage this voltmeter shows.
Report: 6.75 kV
